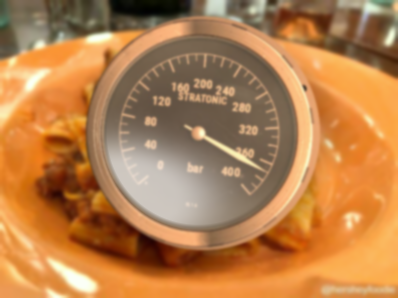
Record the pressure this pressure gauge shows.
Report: 370 bar
